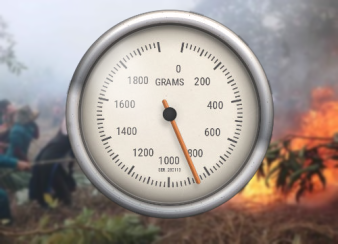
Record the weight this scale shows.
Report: 860 g
